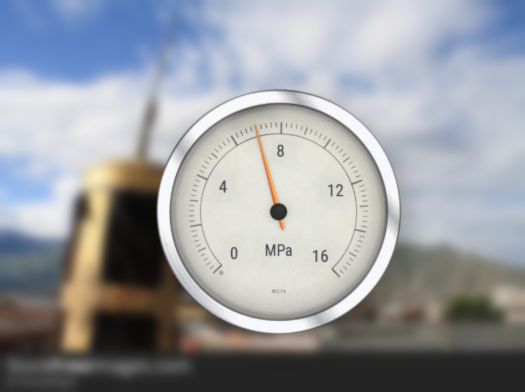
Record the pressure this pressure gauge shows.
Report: 7 MPa
